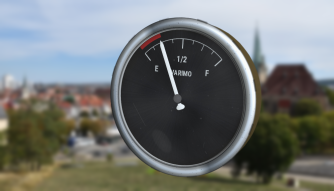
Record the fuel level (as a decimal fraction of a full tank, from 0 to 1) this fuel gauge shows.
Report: 0.25
